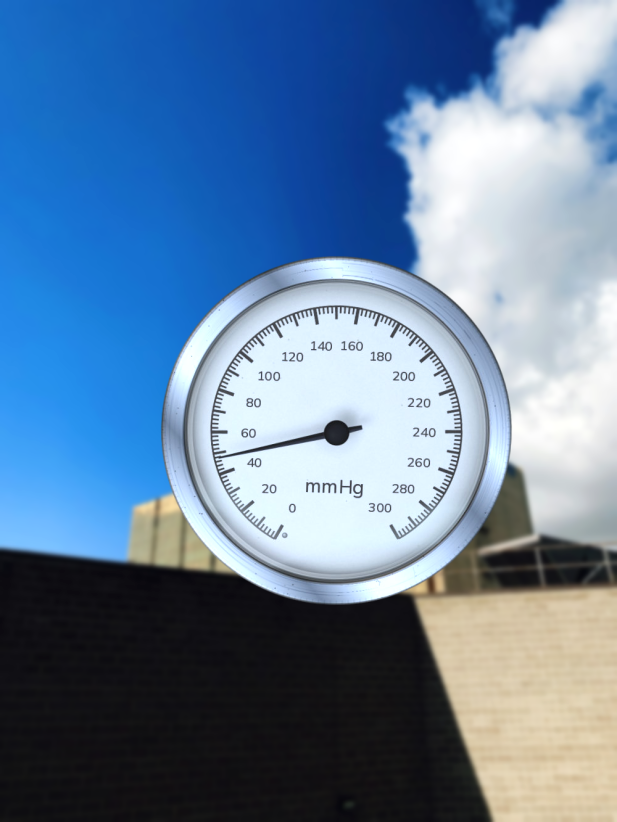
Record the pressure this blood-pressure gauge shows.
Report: 48 mmHg
